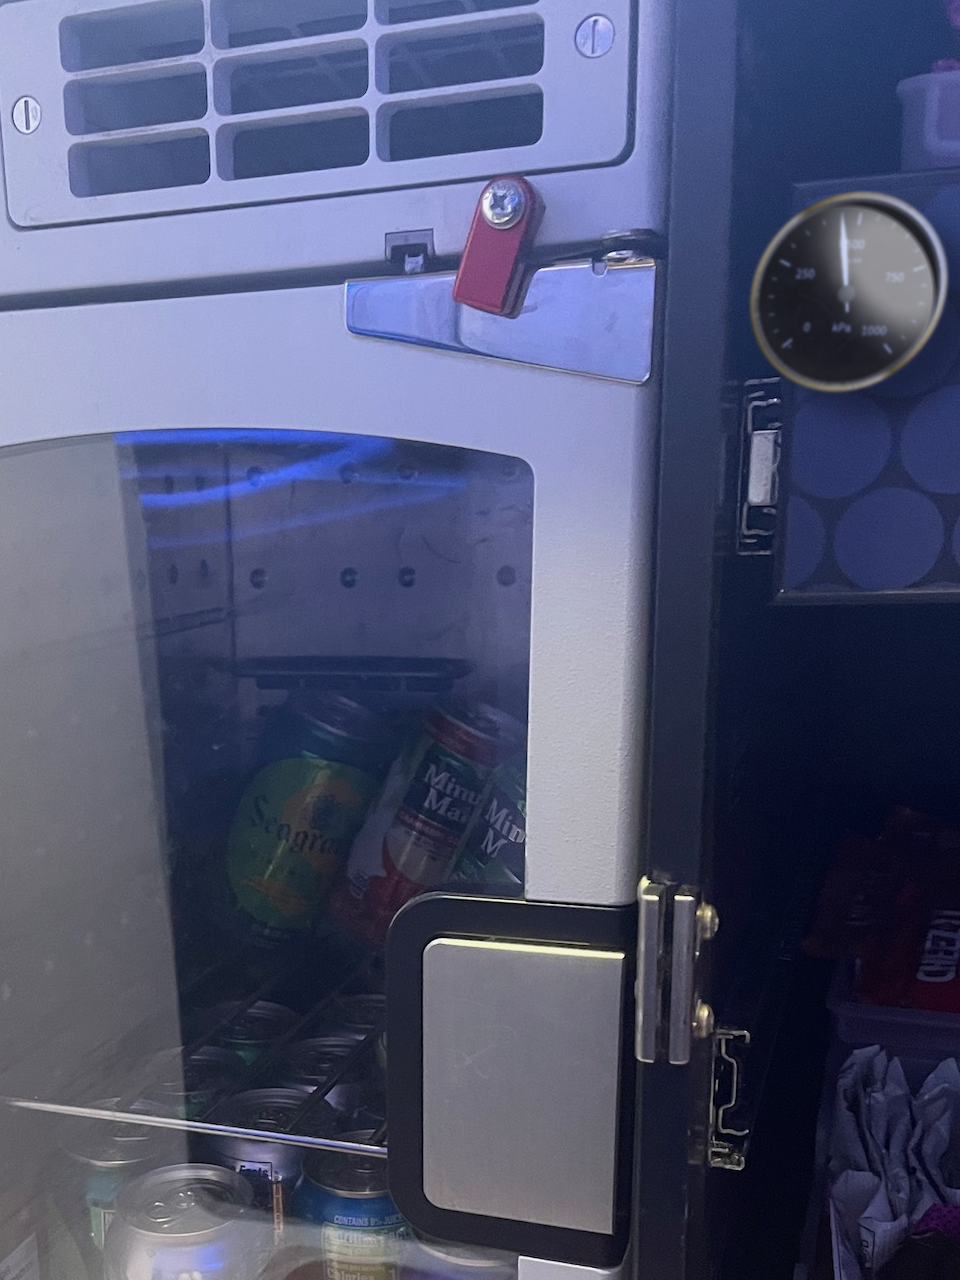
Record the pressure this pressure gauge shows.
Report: 450 kPa
